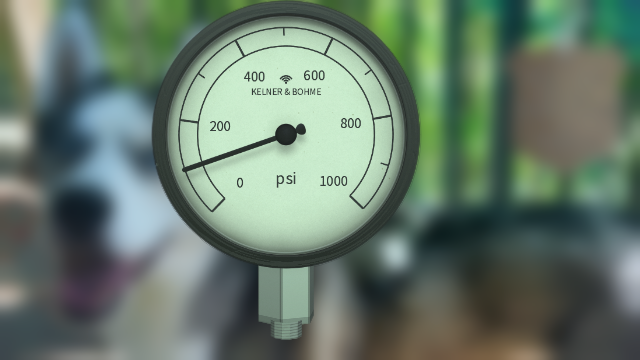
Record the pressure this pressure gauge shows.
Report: 100 psi
